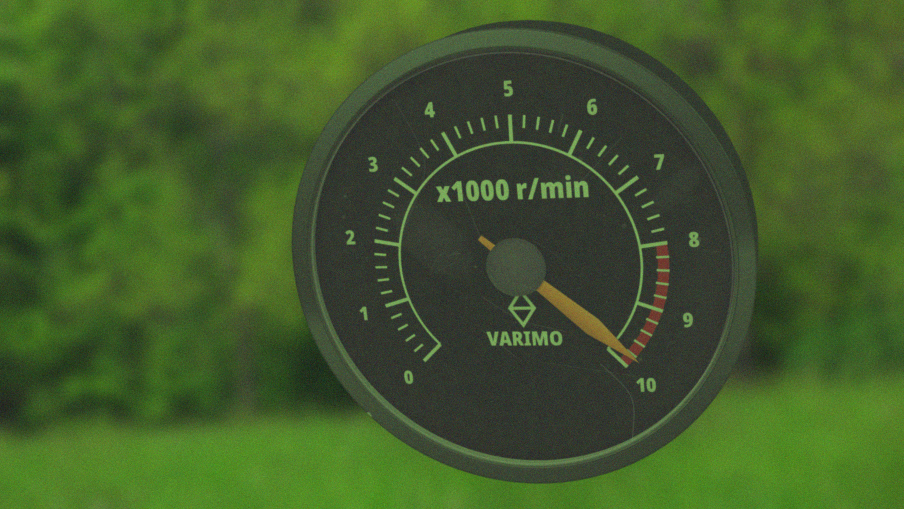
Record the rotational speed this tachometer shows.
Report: 9800 rpm
